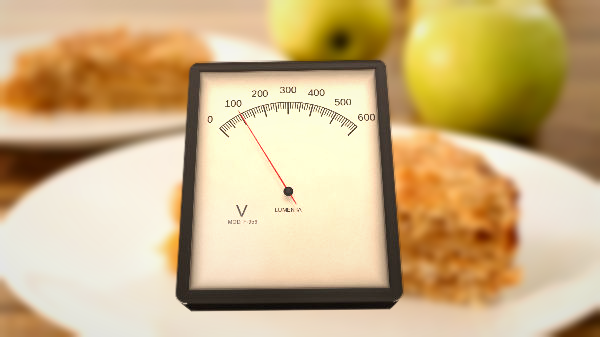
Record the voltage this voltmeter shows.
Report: 100 V
